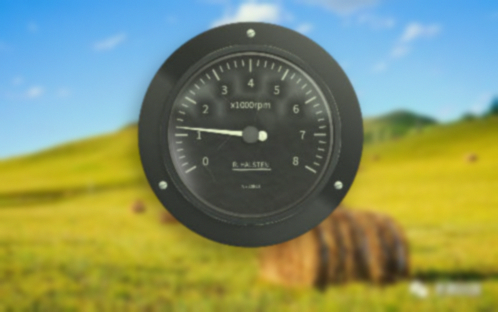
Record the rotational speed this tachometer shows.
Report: 1200 rpm
